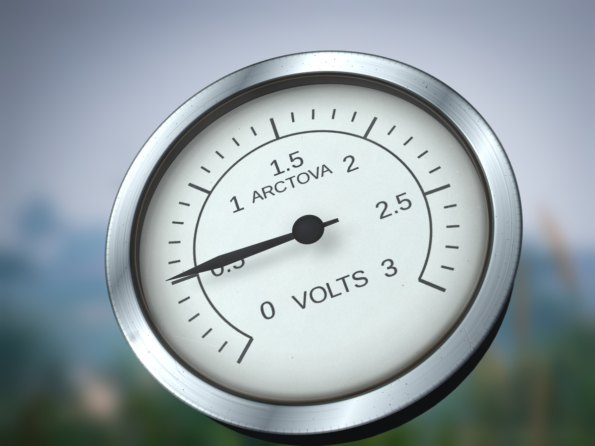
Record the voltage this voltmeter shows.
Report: 0.5 V
